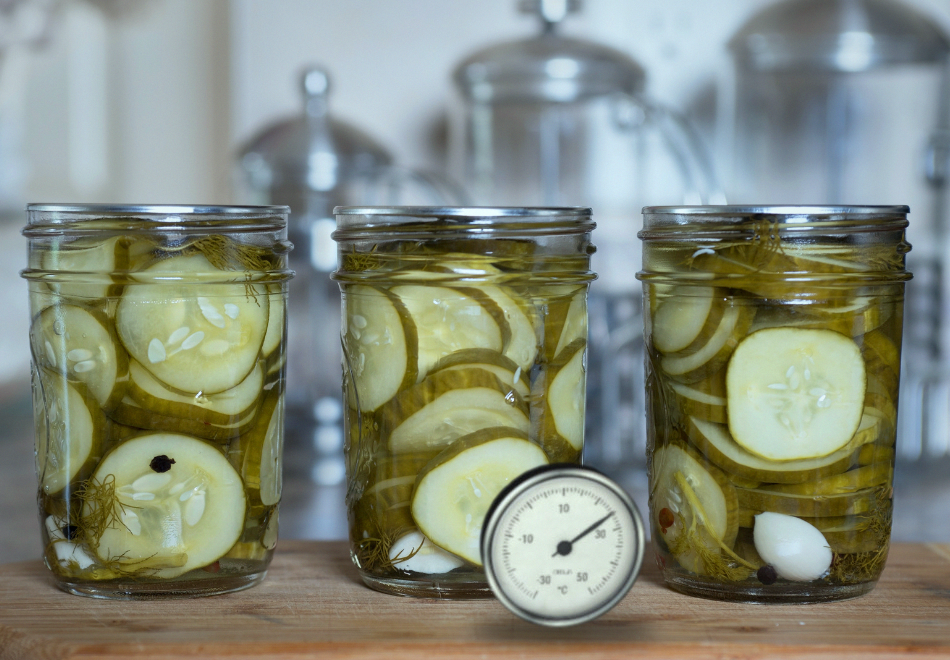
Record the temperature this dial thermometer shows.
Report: 25 °C
